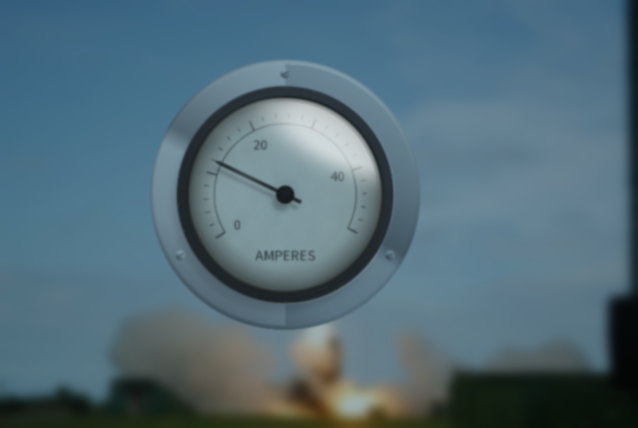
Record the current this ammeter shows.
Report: 12 A
